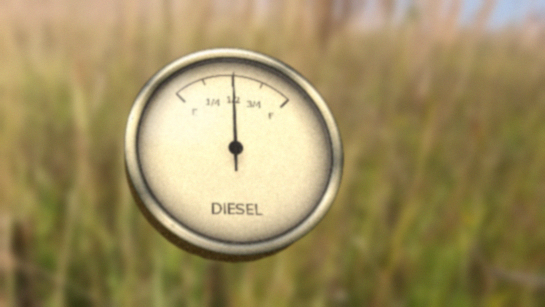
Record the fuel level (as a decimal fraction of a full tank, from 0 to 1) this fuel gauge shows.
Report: 0.5
